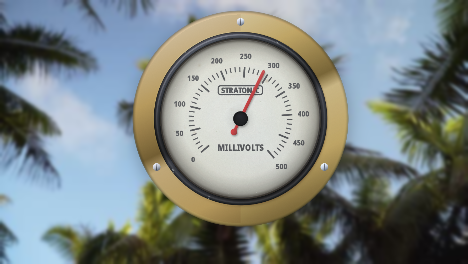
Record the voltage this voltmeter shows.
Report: 290 mV
